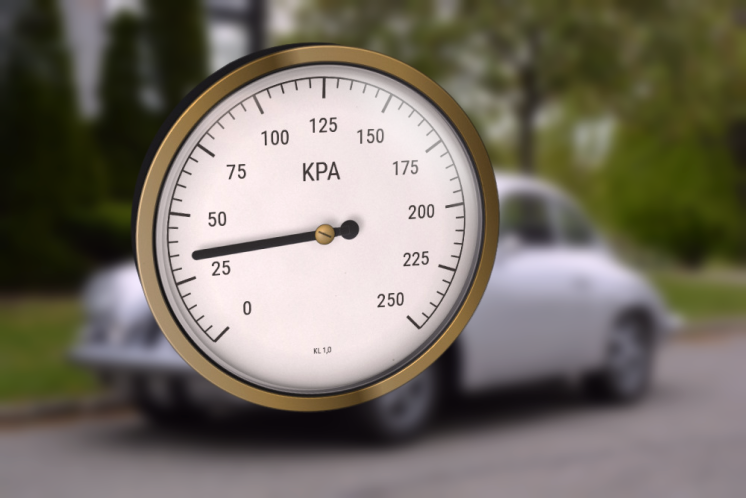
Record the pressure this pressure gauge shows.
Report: 35 kPa
